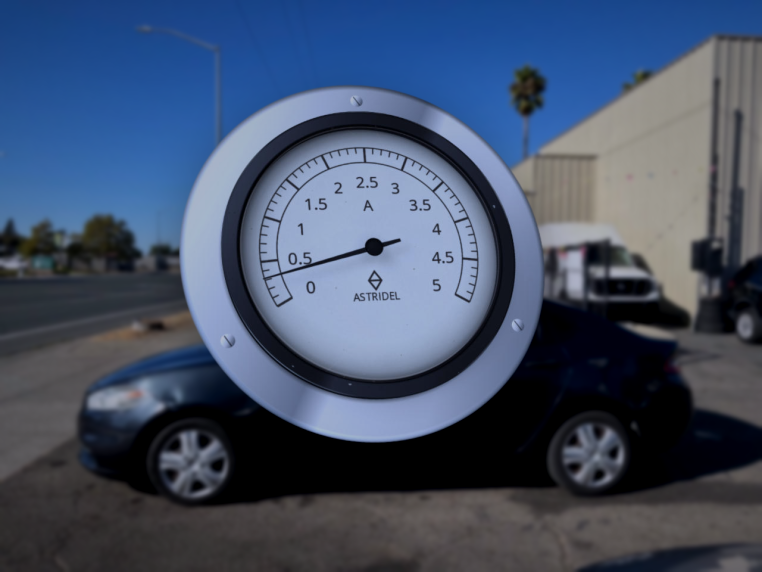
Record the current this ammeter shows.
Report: 0.3 A
